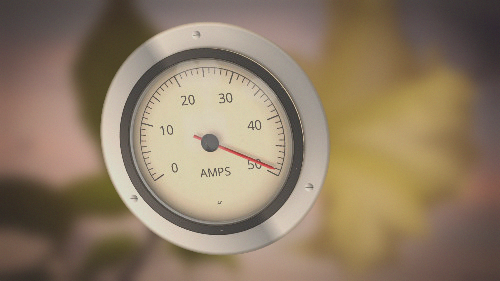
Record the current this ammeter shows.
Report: 49 A
